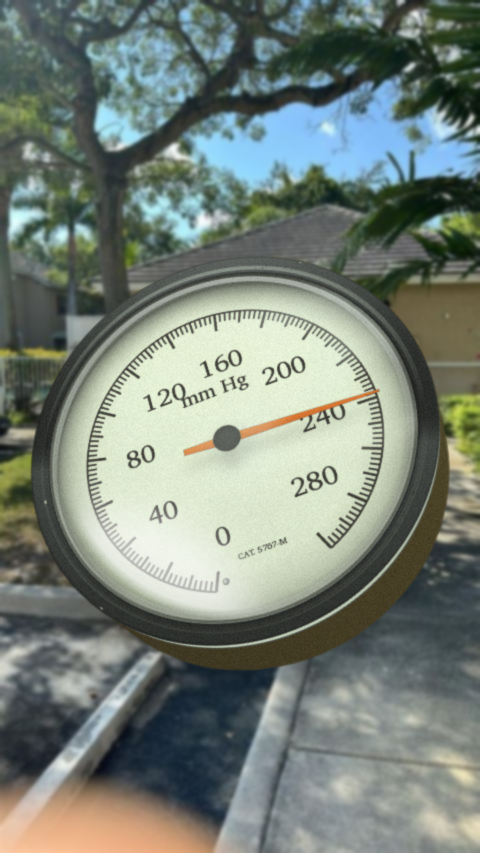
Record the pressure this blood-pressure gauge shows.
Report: 240 mmHg
